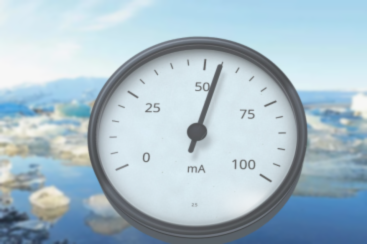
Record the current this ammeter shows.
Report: 55 mA
